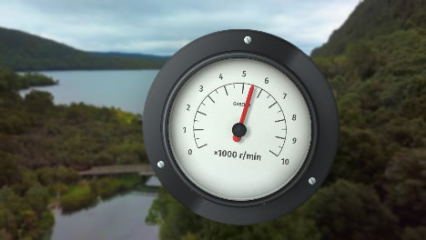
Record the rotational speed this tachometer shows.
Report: 5500 rpm
